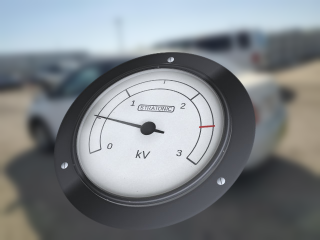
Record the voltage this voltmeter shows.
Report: 0.5 kV
